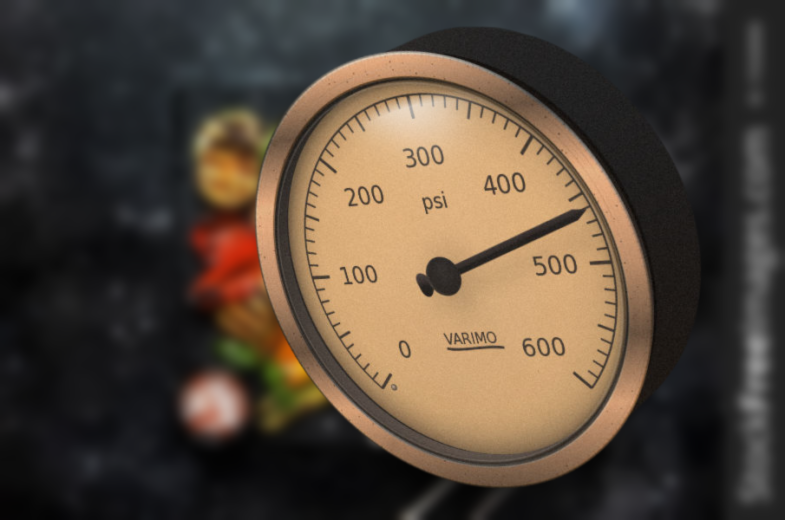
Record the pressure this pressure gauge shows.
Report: 460 psi
